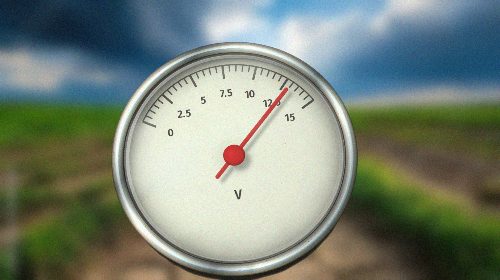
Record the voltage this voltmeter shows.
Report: 13 V
